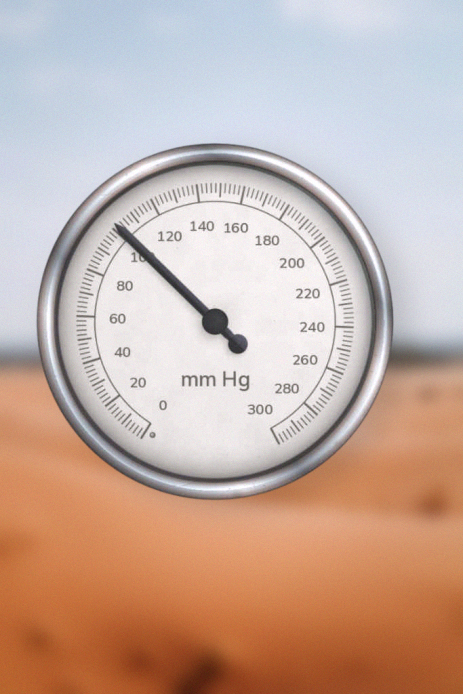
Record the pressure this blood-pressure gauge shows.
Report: 102 mmHg
